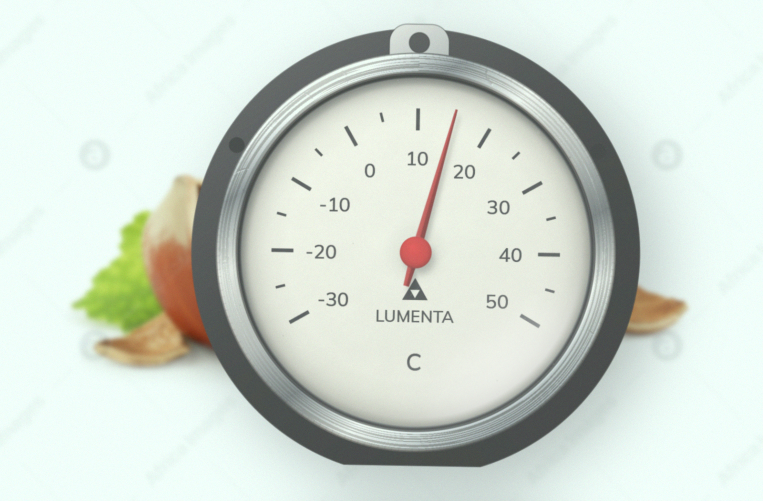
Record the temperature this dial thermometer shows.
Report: 15 °C
